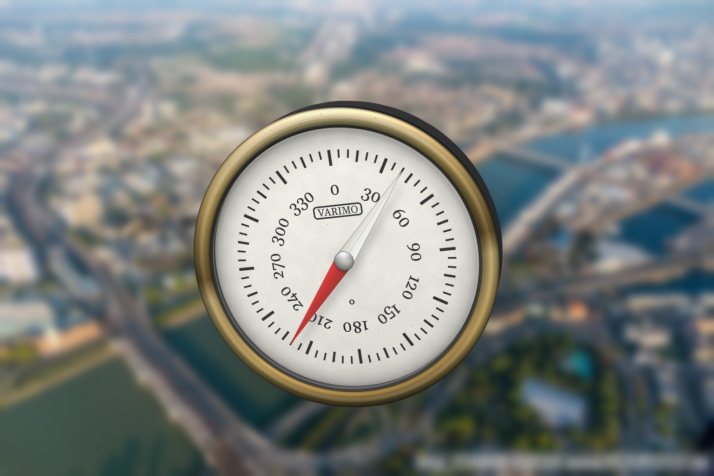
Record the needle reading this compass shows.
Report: 220 °
